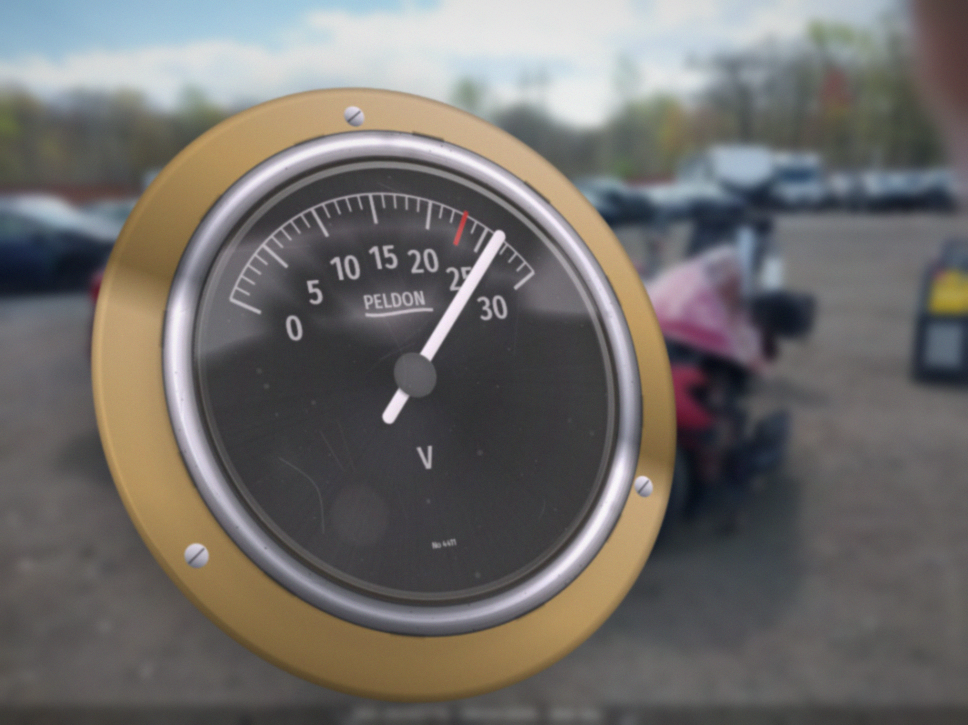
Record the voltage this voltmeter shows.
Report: 26 V
